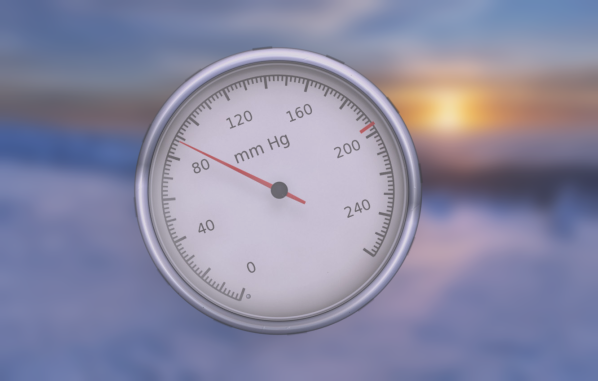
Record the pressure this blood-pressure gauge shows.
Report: 88 mmHg
